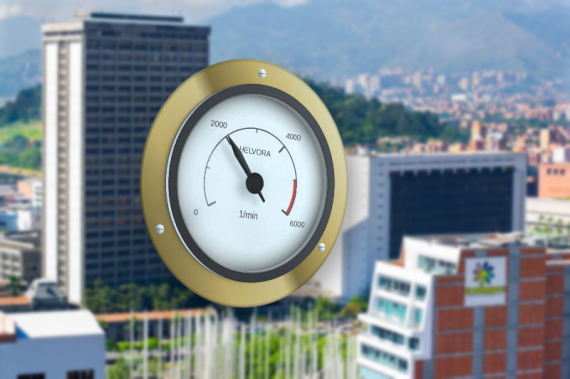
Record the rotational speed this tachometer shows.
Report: 2000 rpm
